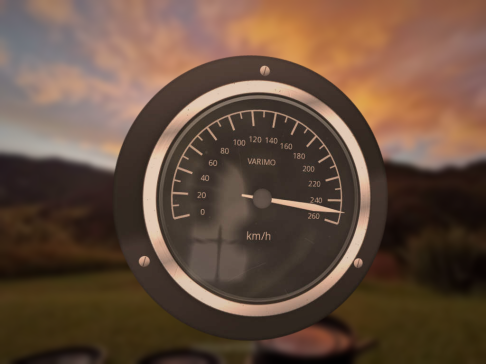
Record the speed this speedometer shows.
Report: 250 km/h
